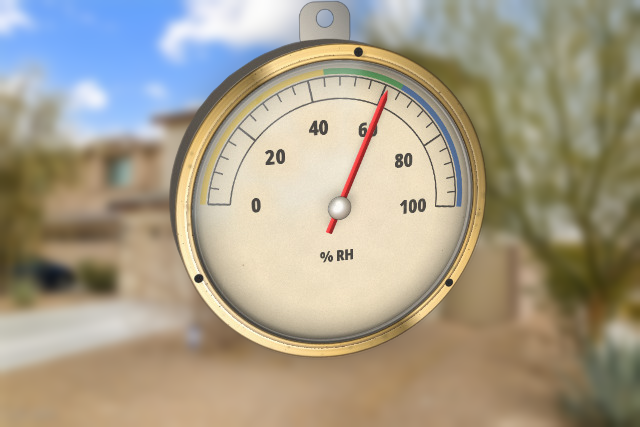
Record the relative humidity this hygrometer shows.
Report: 60 %
